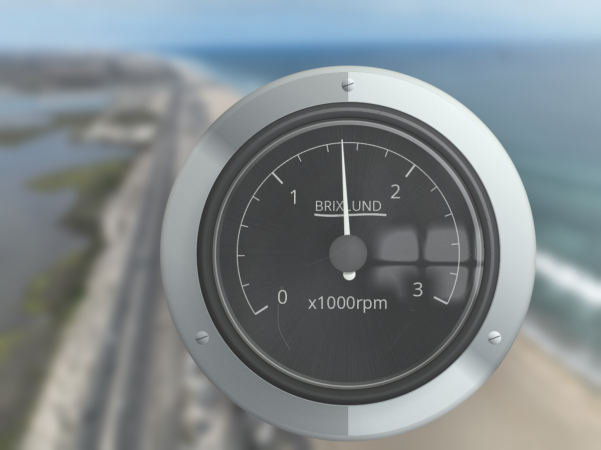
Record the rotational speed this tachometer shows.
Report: 1500 rpm
